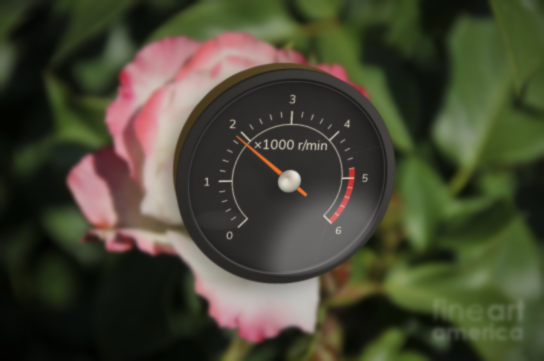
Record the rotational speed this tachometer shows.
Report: 1900 rpm
